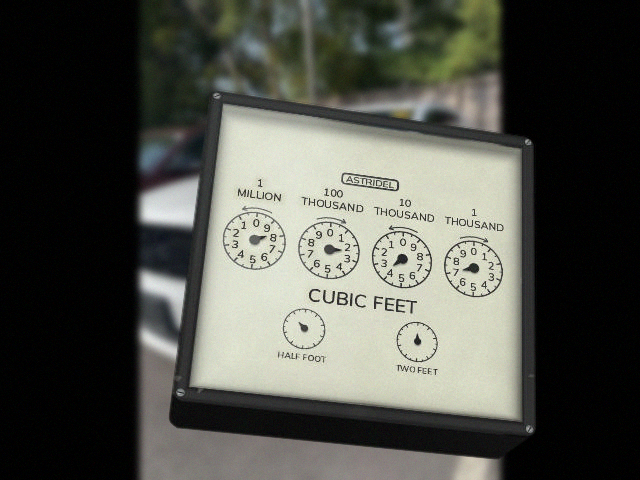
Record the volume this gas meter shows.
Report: 823700 ft³
